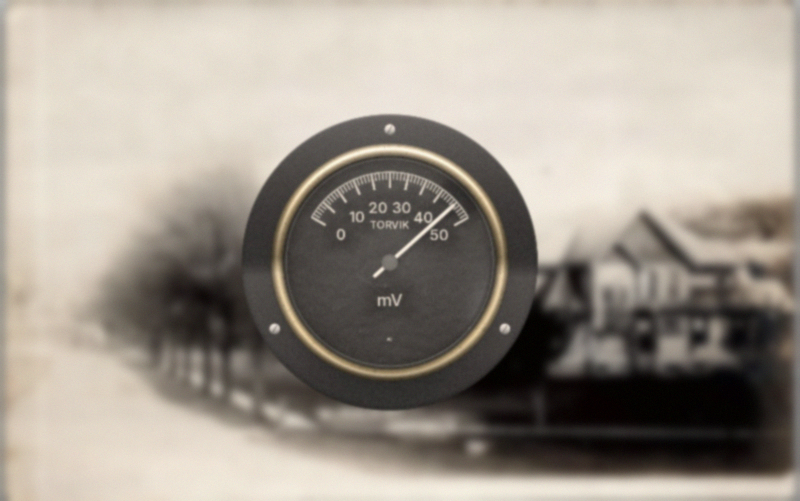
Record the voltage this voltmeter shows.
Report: 45 mV
